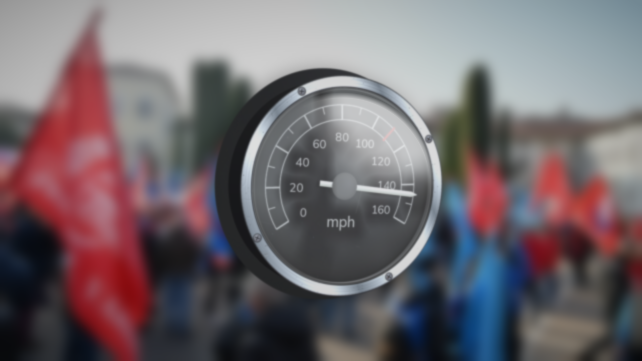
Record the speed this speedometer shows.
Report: 145 mph
